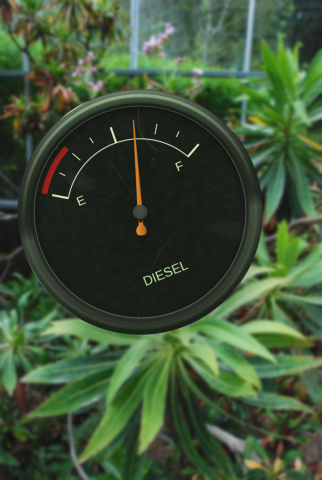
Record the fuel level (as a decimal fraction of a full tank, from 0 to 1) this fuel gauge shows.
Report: 0.625
